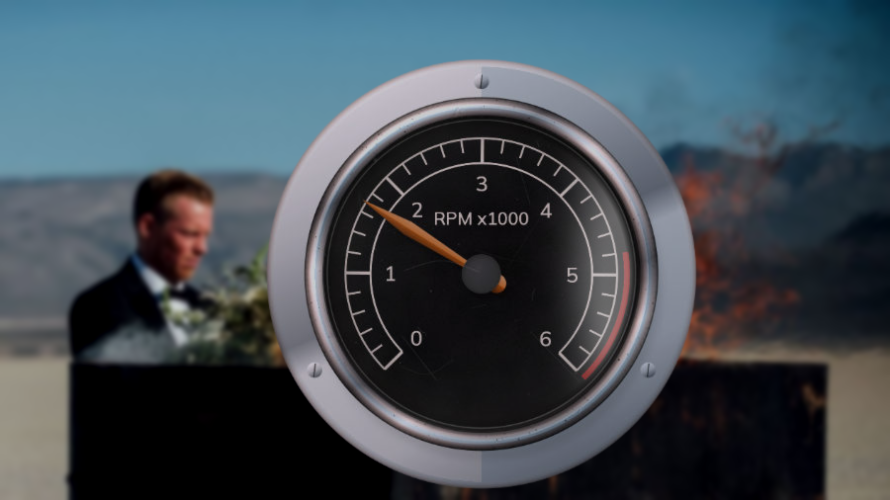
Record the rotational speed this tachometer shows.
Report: 1700 rpm
